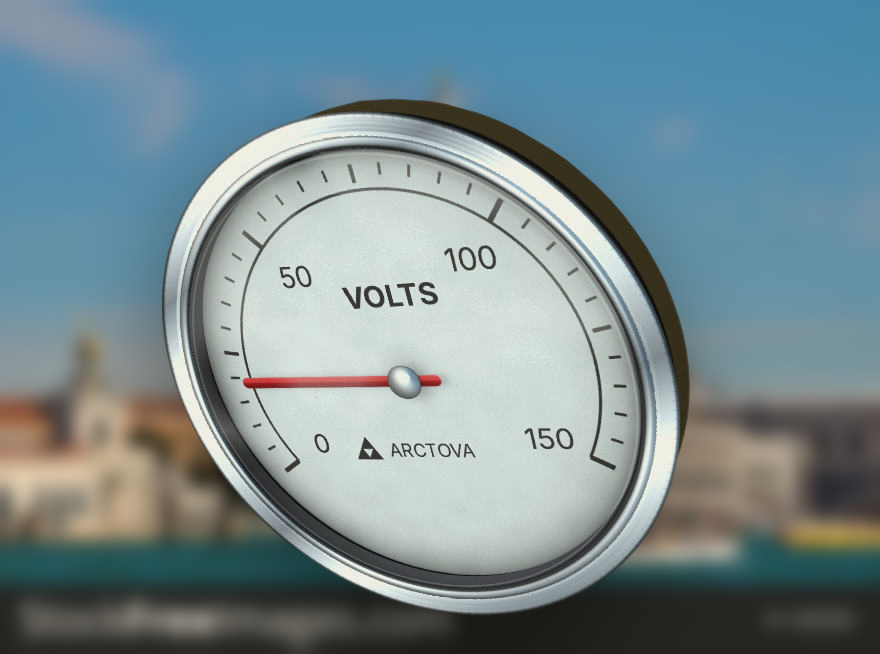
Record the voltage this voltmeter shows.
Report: 20 V
